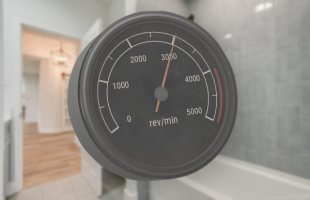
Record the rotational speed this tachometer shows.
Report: 3000 rpm
